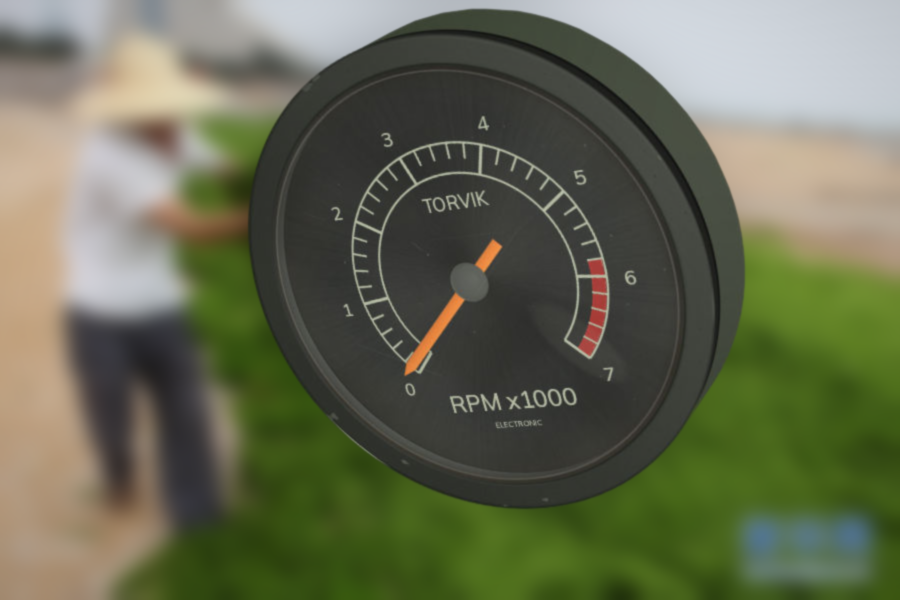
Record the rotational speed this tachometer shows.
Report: 100 rpm
